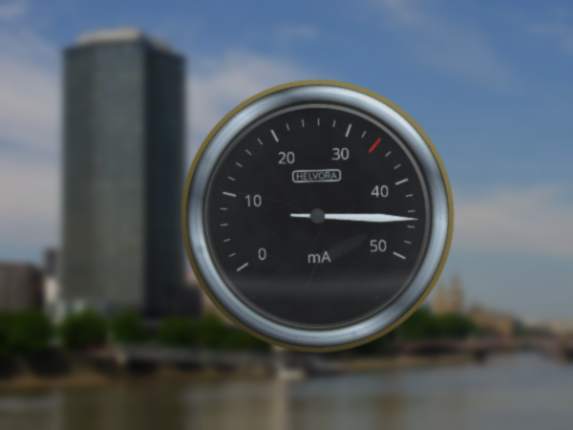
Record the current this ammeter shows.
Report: 45 mA
